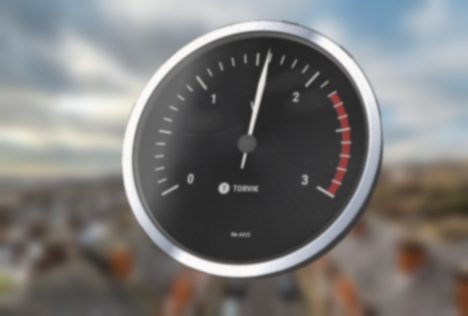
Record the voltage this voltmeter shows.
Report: 1.6 V
